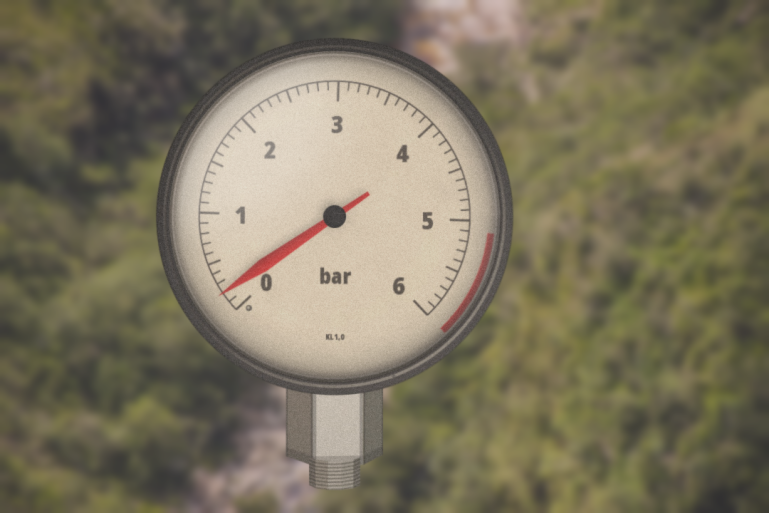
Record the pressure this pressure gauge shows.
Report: 0.2 bar
